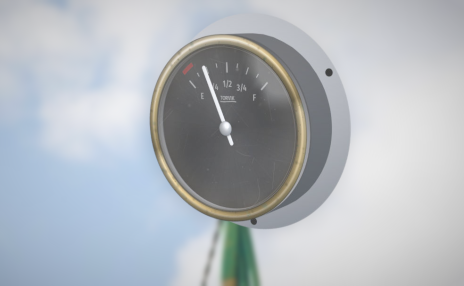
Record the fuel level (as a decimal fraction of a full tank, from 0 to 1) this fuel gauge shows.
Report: 0.25
